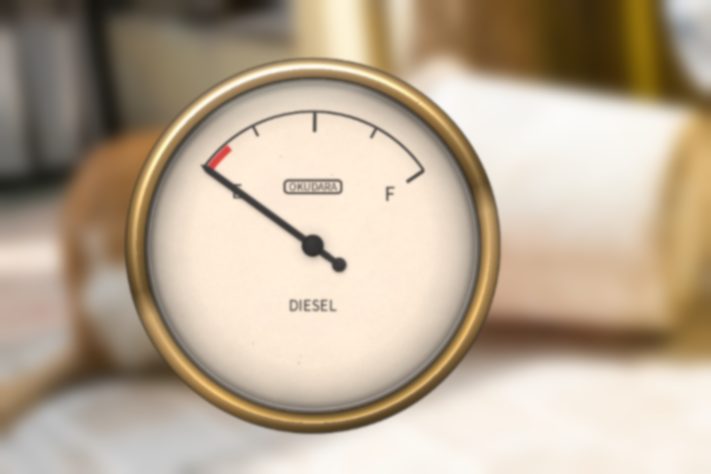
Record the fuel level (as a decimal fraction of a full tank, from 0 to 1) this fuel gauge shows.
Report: 0
